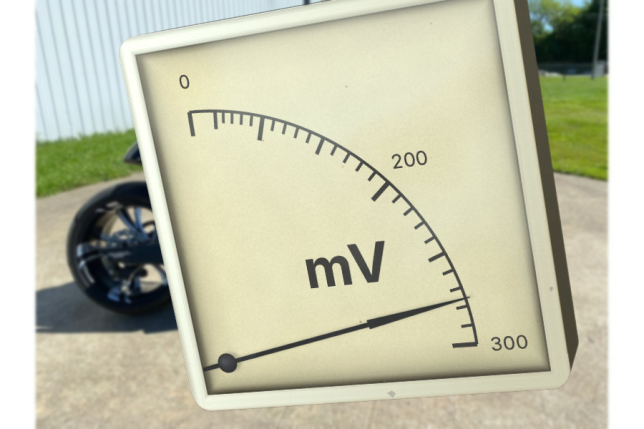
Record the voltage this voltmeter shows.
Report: 275 mV
